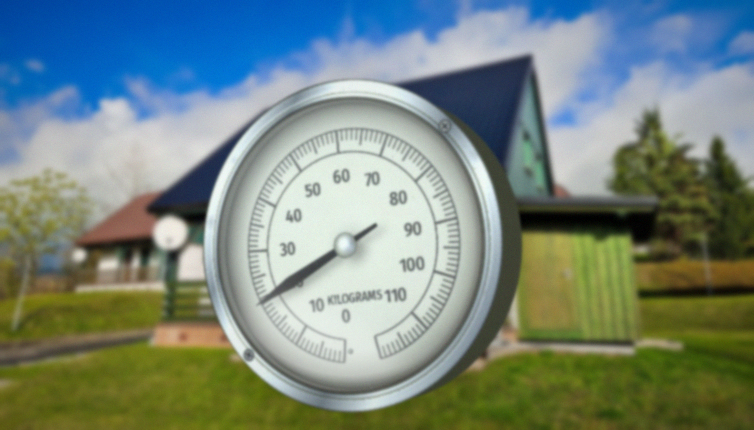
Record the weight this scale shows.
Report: 20 kg
